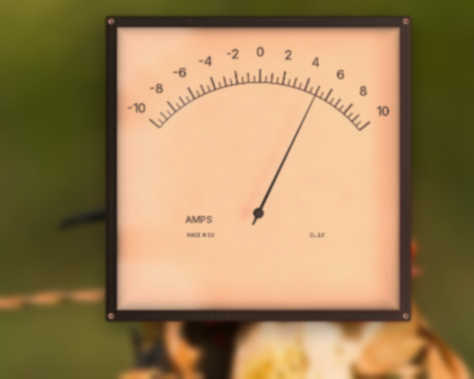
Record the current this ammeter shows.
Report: 5 A
